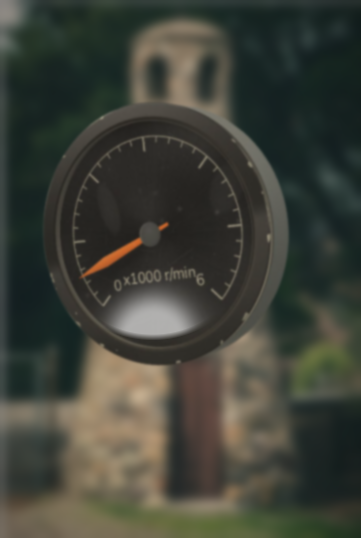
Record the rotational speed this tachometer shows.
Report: 500 rpm
